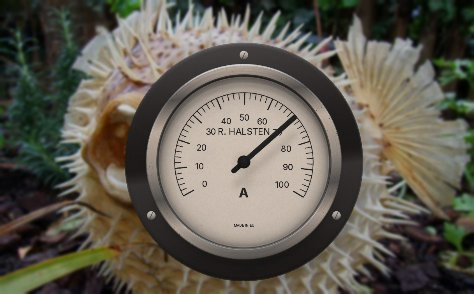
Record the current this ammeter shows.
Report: 70 A
